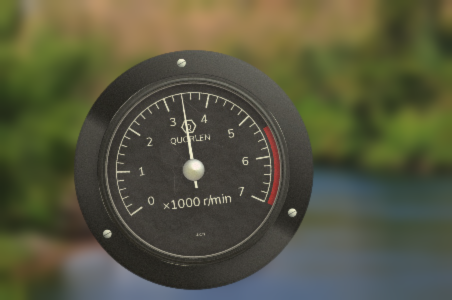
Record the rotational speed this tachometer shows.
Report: 3400 rpm
